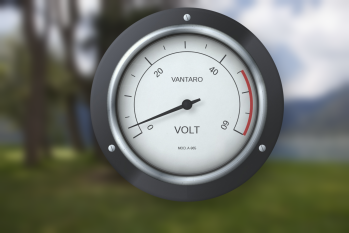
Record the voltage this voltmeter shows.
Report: 2.5 V
